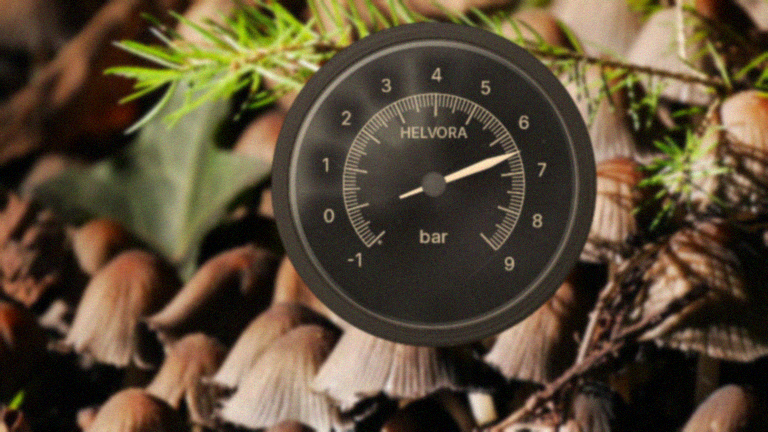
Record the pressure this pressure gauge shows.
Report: 6.5 bar
